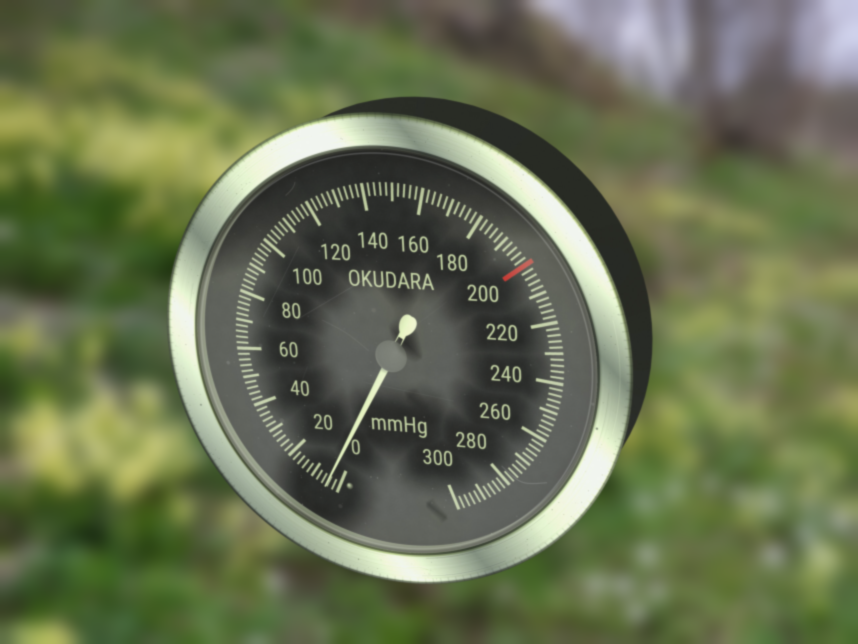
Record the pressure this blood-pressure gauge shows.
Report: 4 mmHg
